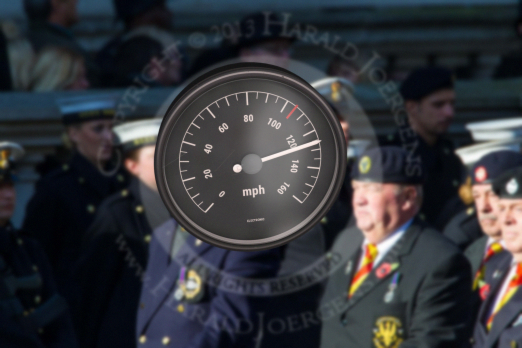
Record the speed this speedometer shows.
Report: 125 mph
